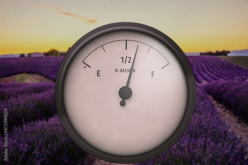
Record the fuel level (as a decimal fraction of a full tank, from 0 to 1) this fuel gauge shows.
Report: 0.625
